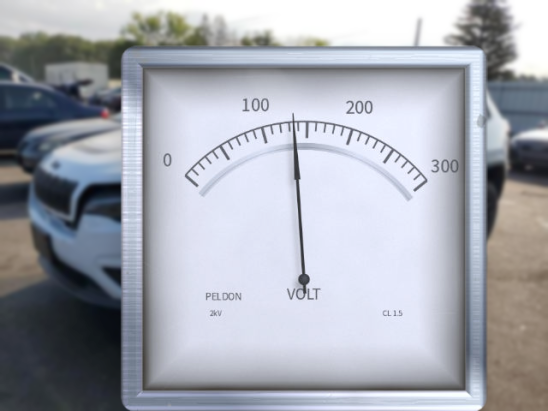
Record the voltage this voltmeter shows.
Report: 135 V
